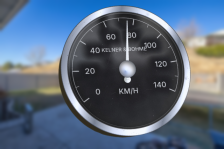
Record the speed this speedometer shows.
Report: 75 km/h
